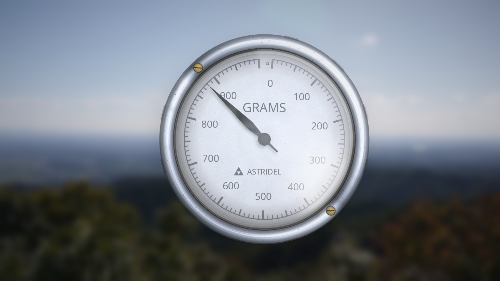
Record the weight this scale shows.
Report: 880 g
